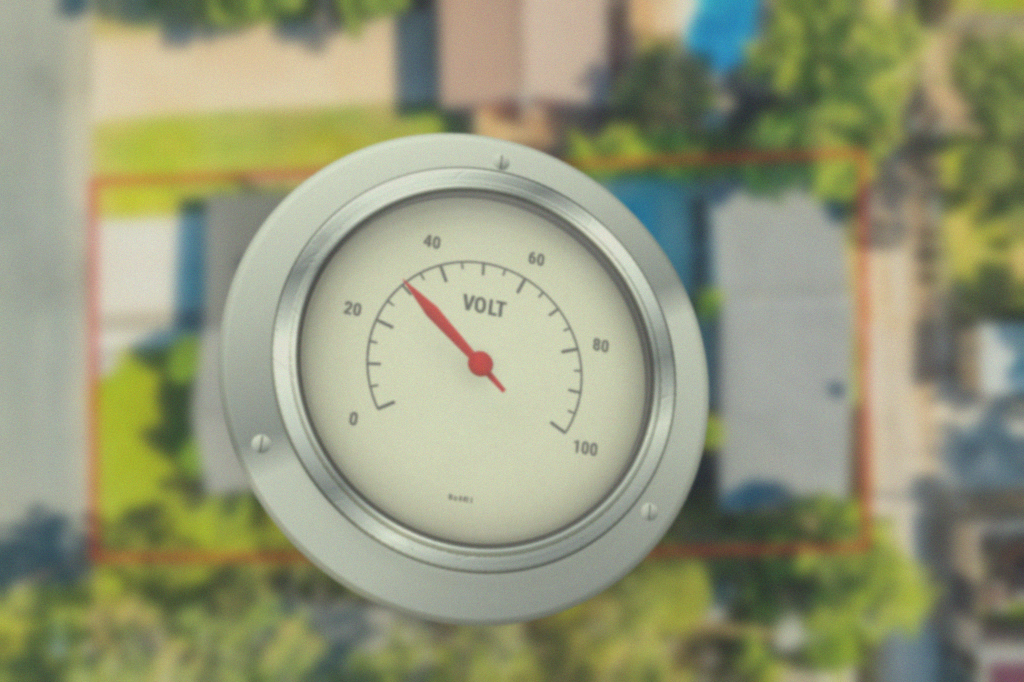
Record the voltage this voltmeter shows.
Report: 30 V
